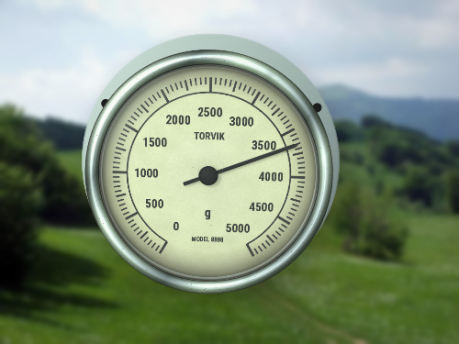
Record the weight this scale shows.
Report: 3650 g
